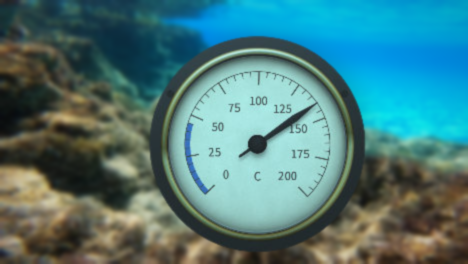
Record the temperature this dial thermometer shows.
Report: 140 °C
